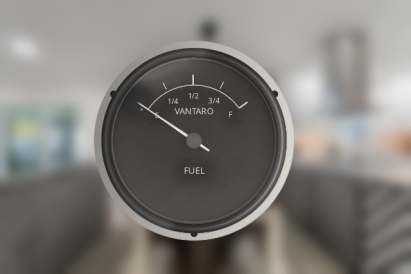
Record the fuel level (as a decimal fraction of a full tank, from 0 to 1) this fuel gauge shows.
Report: 0
